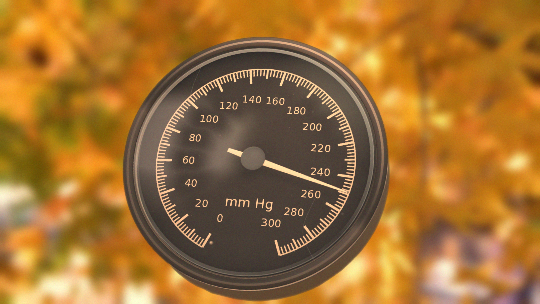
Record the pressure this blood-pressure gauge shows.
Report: 250 mmHg
